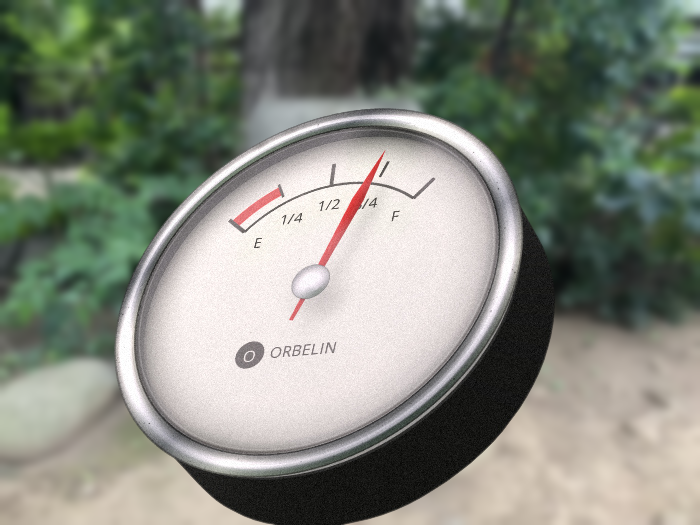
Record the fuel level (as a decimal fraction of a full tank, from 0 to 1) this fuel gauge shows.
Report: 0.75
